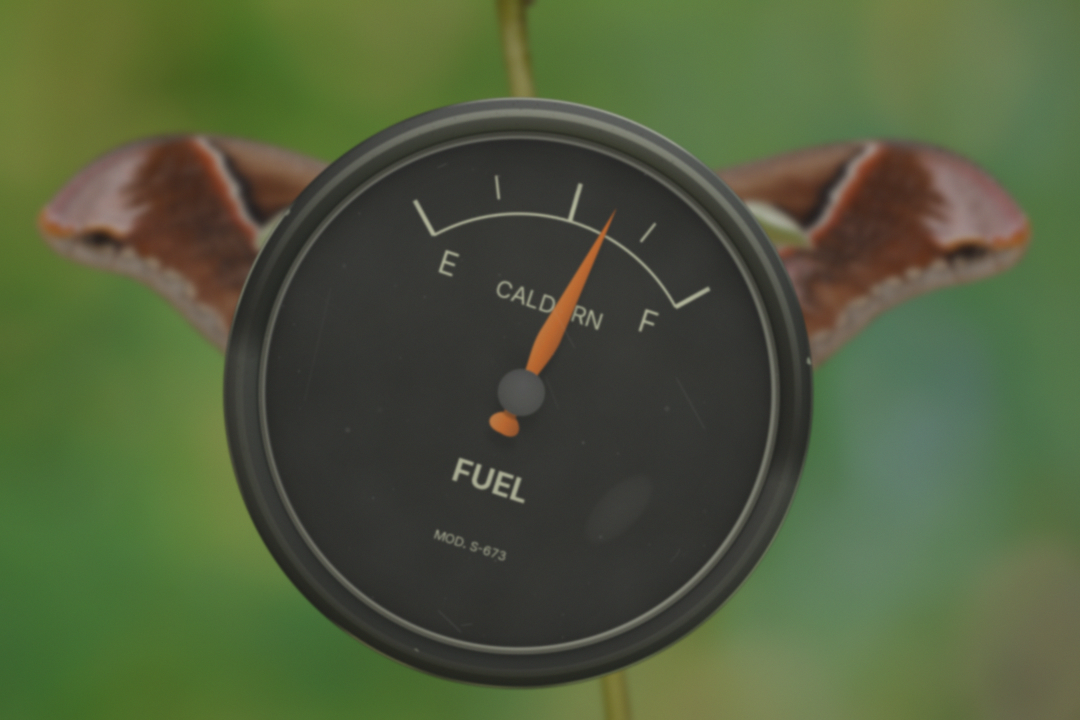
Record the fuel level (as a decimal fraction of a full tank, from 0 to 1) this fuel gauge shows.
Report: 0.625
